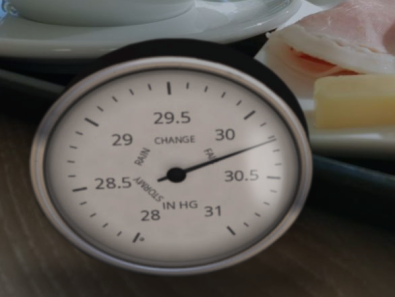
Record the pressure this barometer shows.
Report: 30.2 inHg
